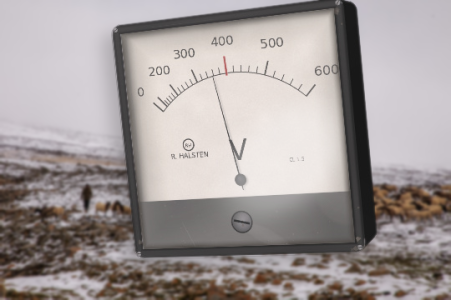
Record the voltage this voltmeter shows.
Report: 360 V
